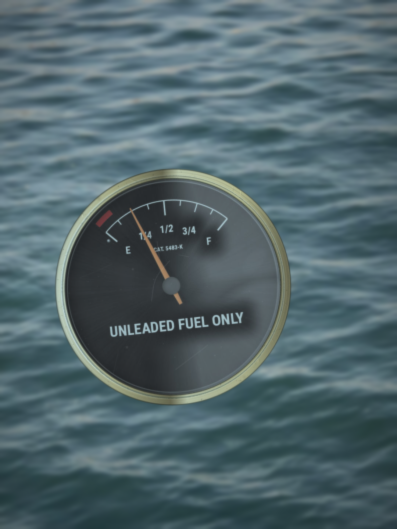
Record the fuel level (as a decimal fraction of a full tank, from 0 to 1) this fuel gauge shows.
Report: 0.25
